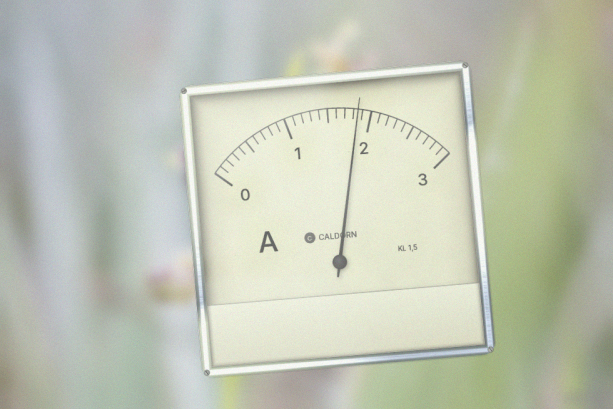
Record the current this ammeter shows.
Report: 1.85 A
